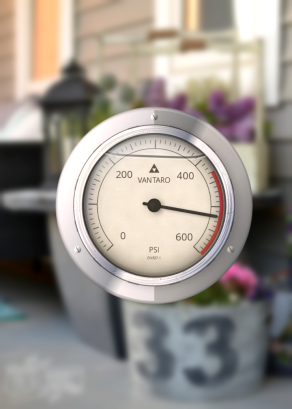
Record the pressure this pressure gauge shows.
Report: 520 psi
